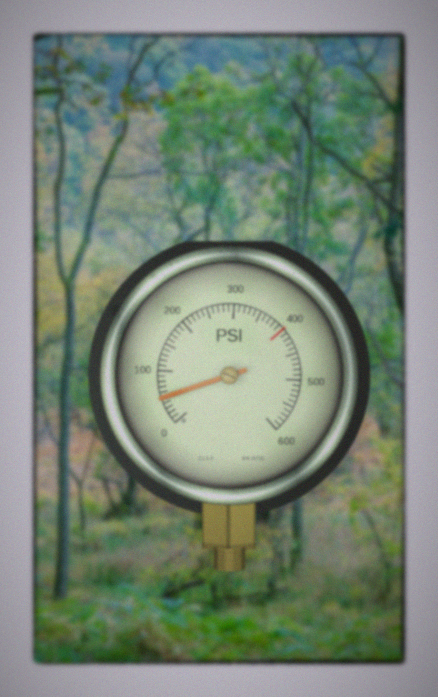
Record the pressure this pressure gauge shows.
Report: 50 psi
